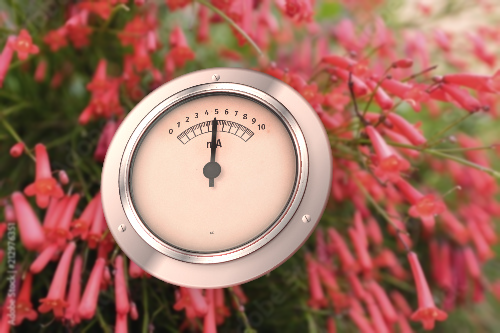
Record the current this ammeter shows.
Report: 5 mA
